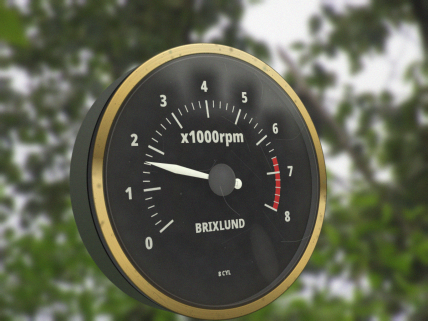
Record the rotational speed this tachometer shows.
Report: 1600 rpm
